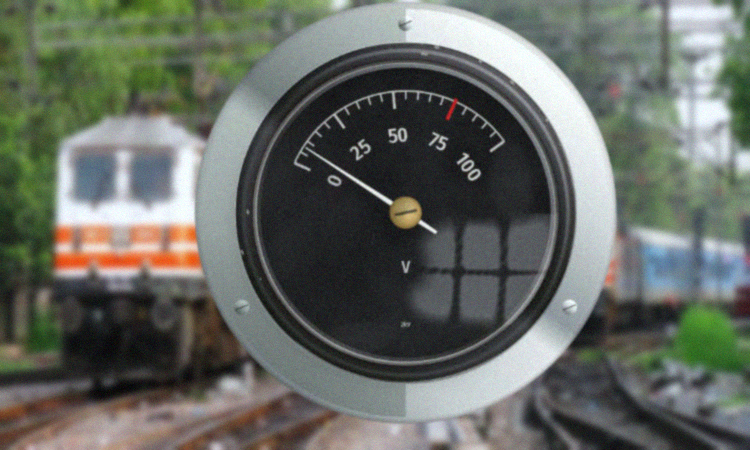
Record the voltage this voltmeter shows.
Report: 7.5 V
